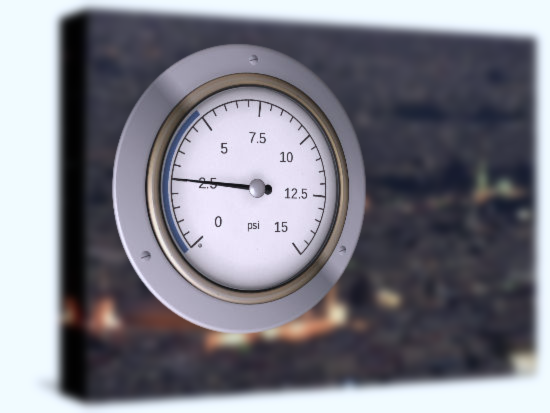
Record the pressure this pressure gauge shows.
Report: 2.5 psi
